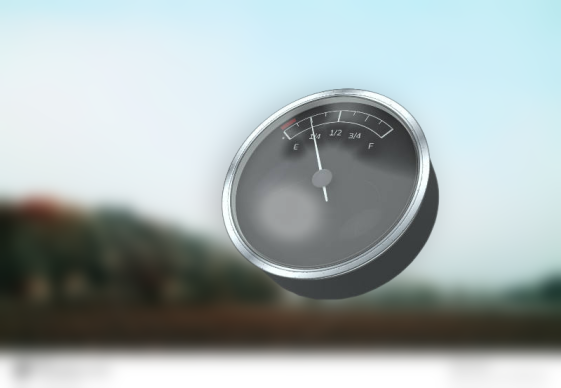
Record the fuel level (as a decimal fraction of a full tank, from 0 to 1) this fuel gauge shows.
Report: 0.25
